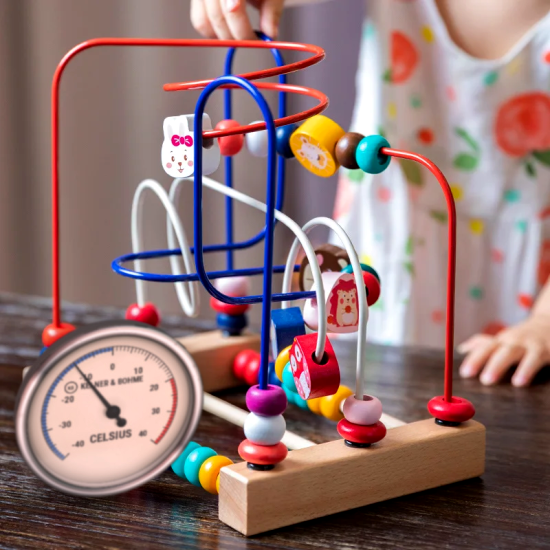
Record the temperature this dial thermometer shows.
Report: -10 °C
